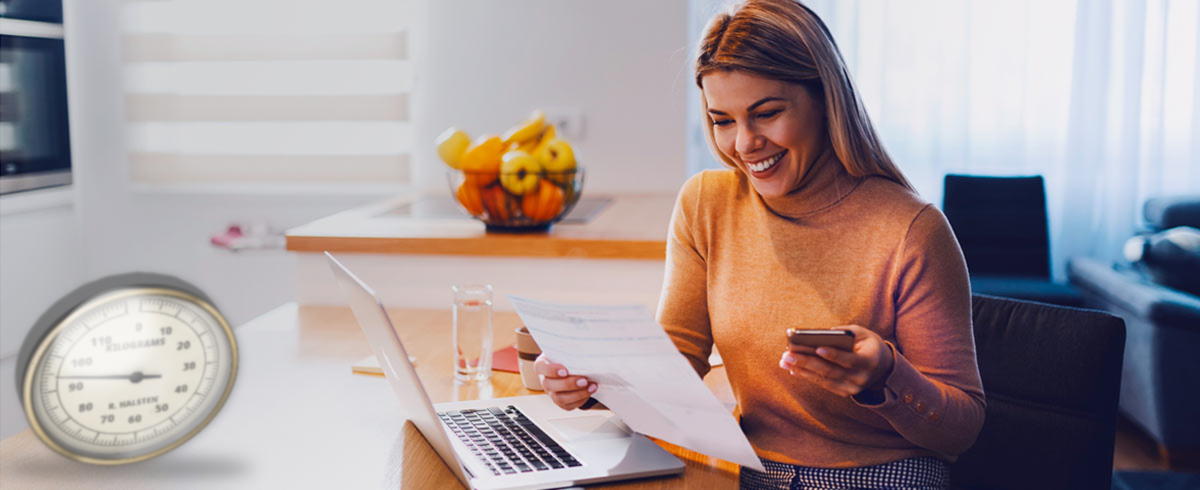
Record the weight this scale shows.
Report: 95 kg
